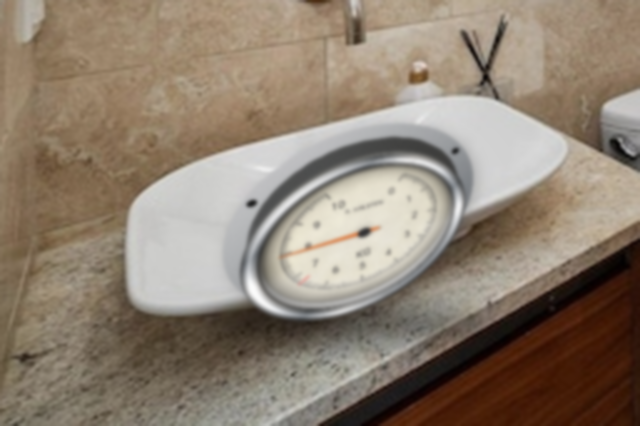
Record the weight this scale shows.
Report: 8 kg
